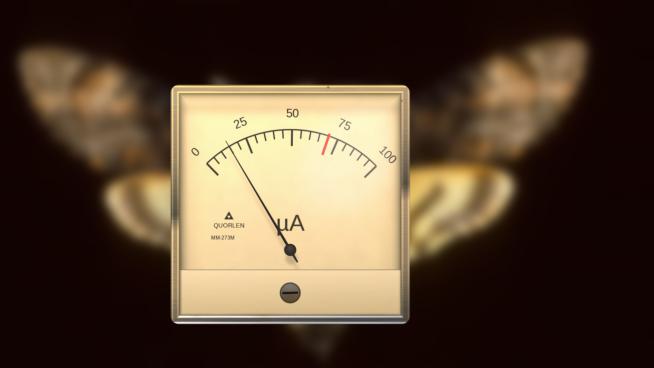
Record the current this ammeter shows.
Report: 15 µA
